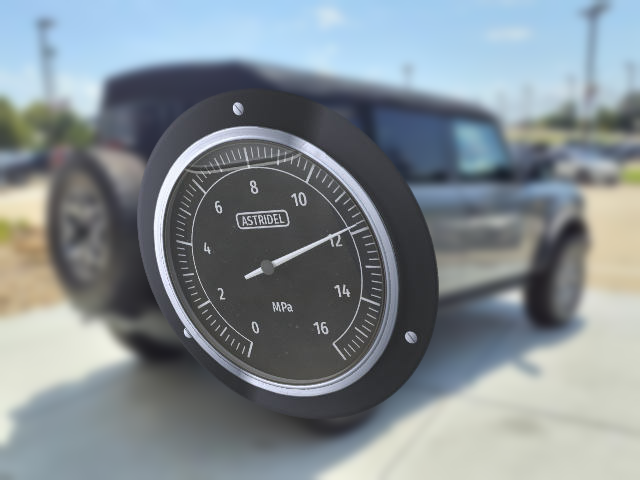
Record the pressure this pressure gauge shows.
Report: 11.8 MPa
